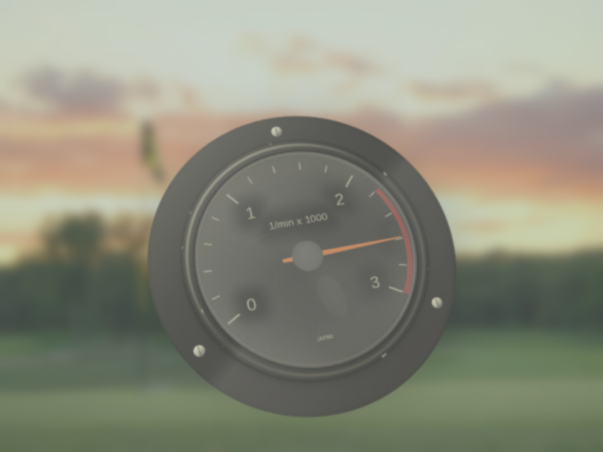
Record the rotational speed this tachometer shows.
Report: 2600 rpm
